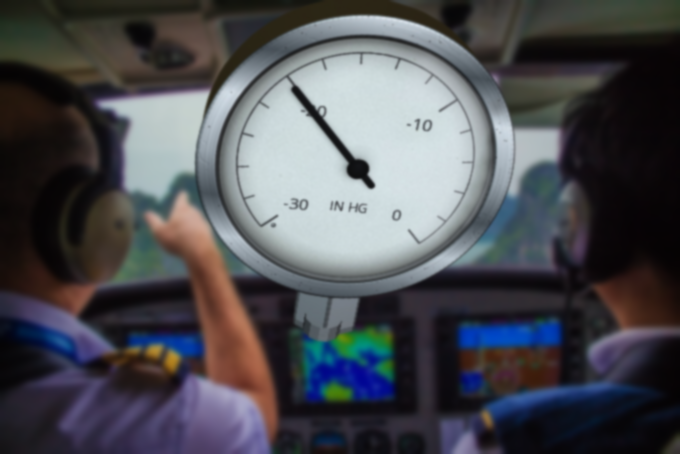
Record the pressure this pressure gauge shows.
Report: -20 inHg
